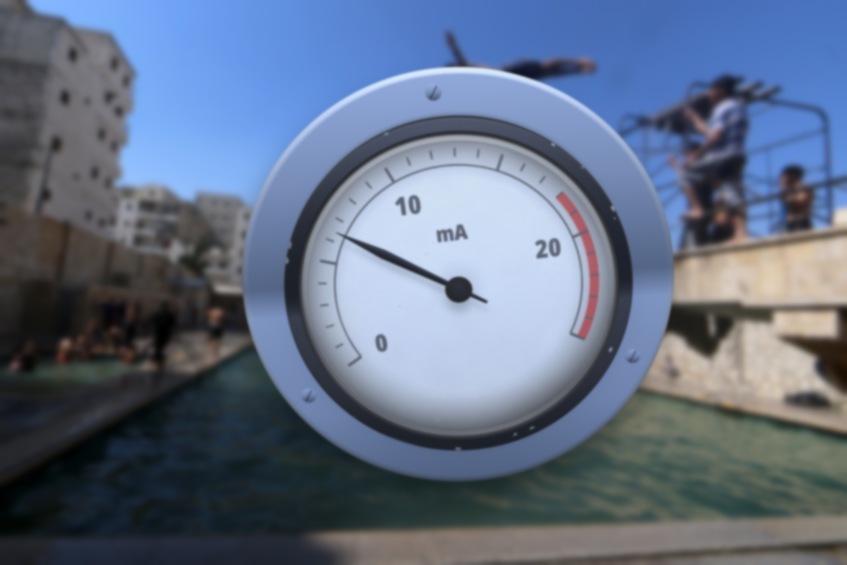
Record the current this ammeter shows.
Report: 6.5 mA
